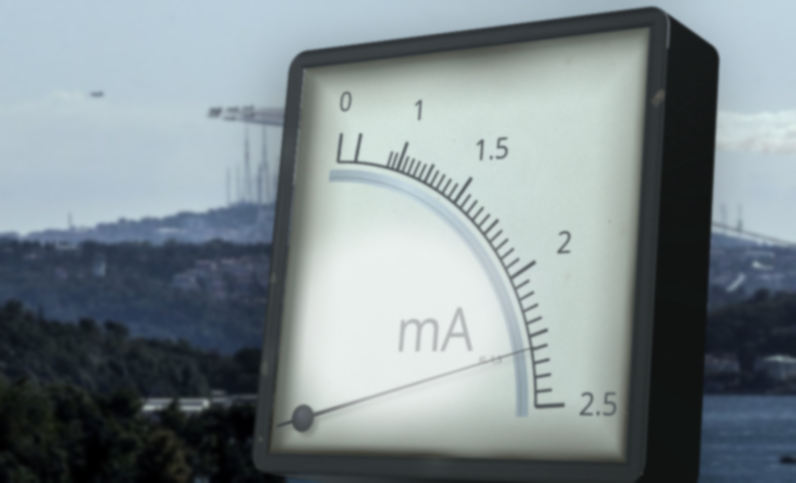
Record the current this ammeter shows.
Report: 2.3 mA
